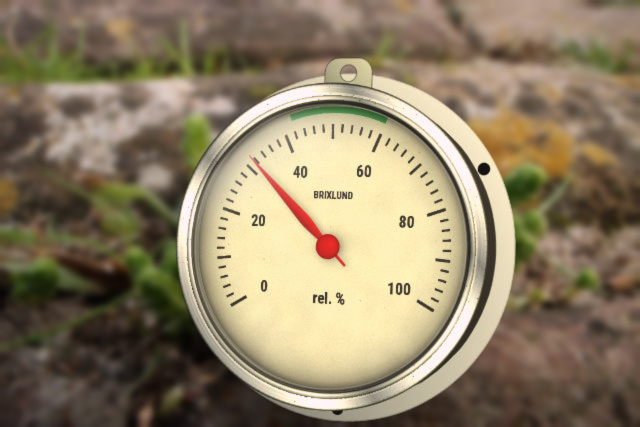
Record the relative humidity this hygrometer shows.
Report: 32 %
